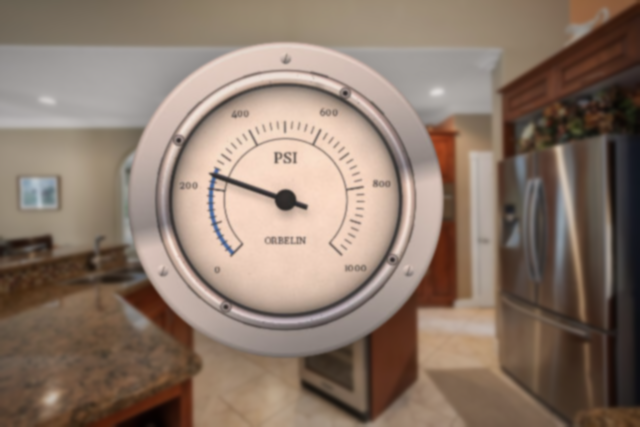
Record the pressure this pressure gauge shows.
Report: 240 psi
